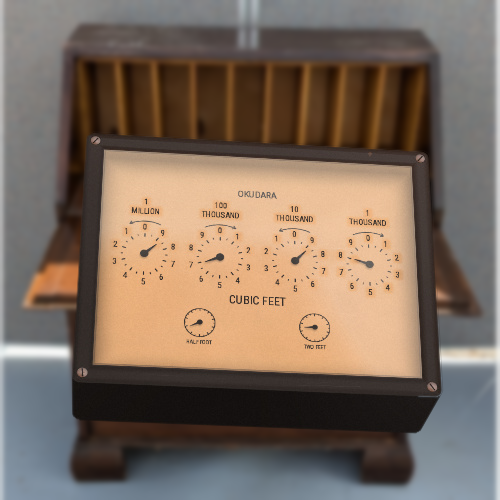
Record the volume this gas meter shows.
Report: 868800 ft³
